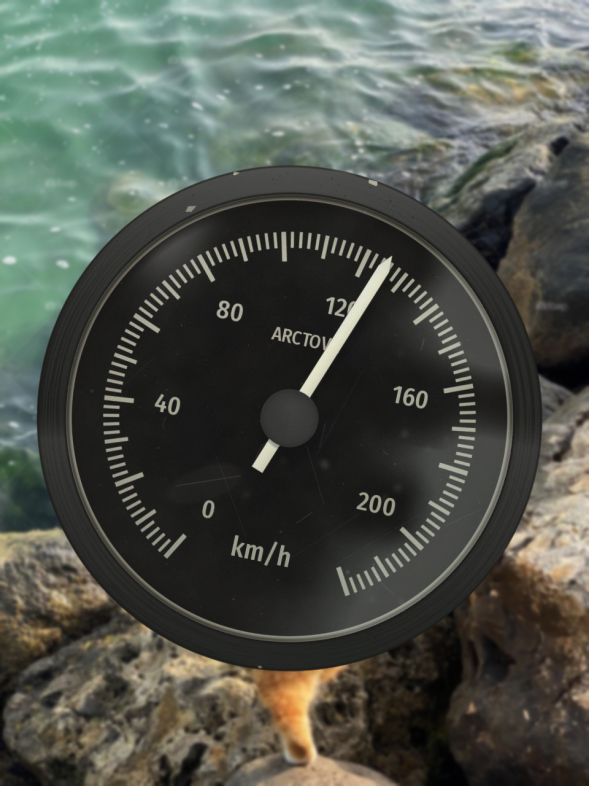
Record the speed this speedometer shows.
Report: 125 km/h
